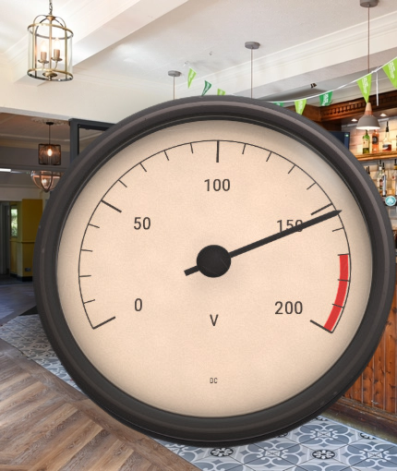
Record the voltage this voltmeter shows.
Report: 155 V
